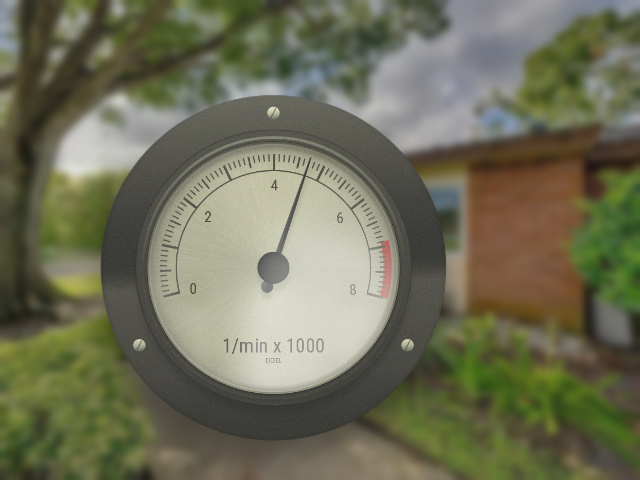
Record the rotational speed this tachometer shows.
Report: 4700 rpm
